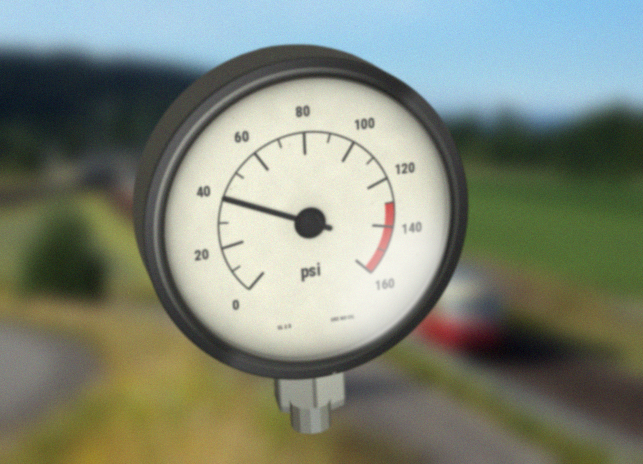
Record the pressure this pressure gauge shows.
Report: 40 psi
